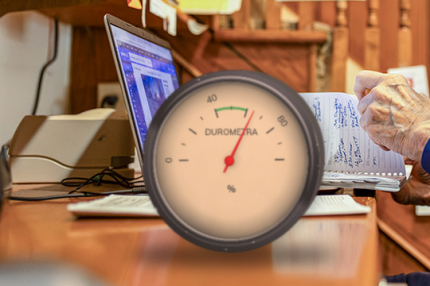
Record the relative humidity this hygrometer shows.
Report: 65 %
